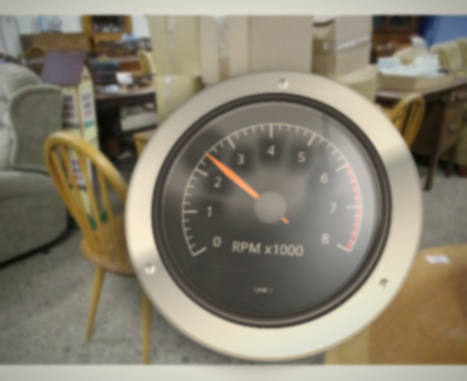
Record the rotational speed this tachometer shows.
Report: 2400 rpm
